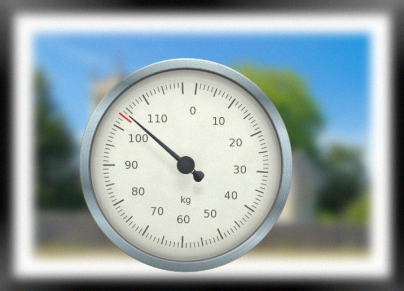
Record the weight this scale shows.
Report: 104 kg
